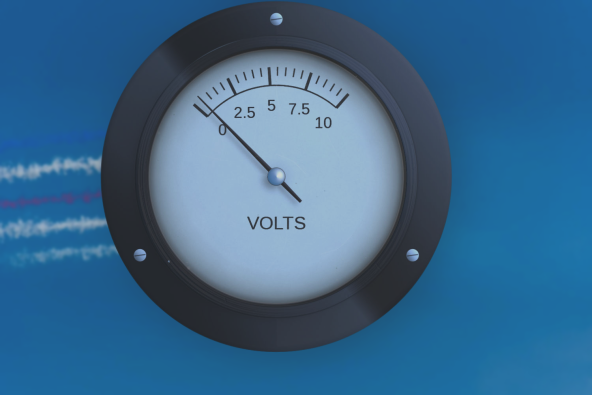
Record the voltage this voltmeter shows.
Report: 0.5 V
